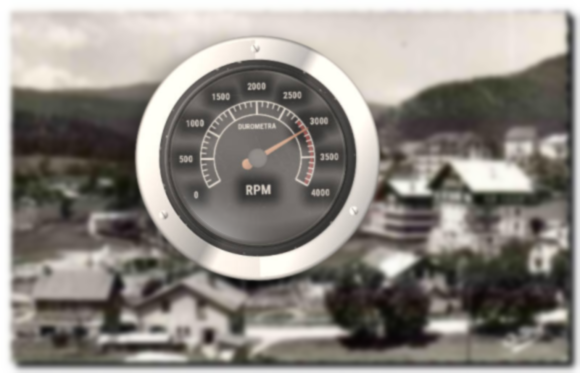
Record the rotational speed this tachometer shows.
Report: 3000 rpm
